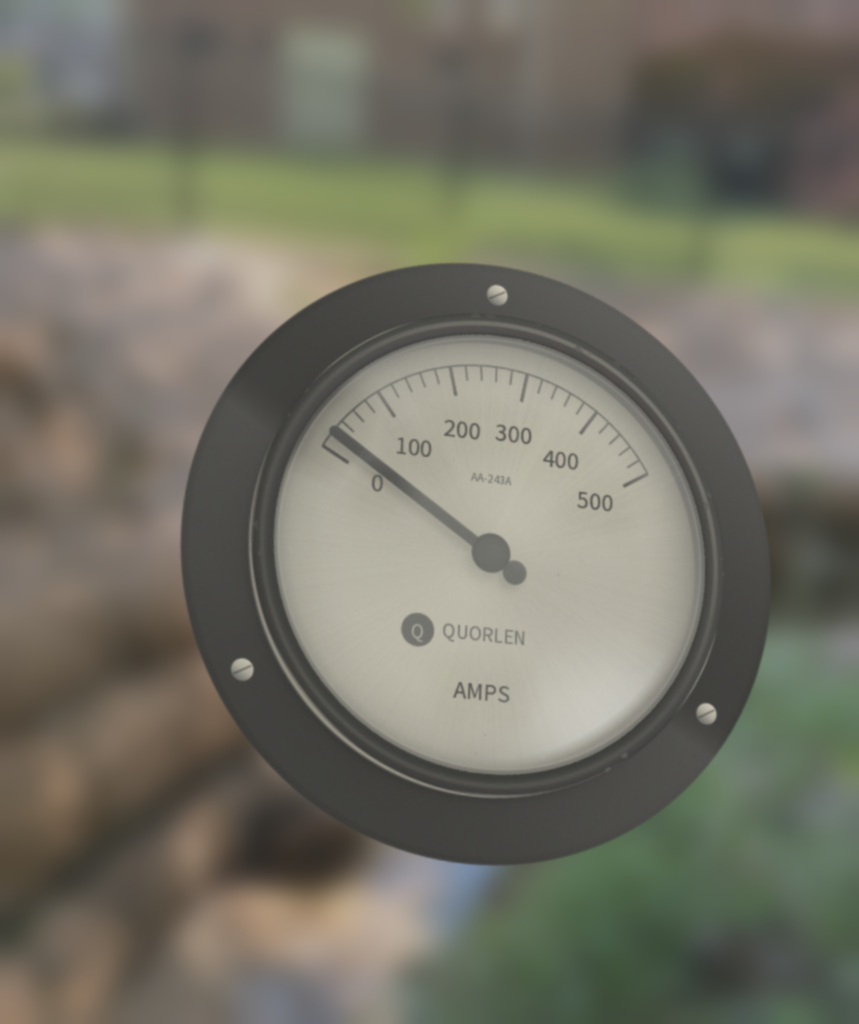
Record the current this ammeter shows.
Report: 20 A
